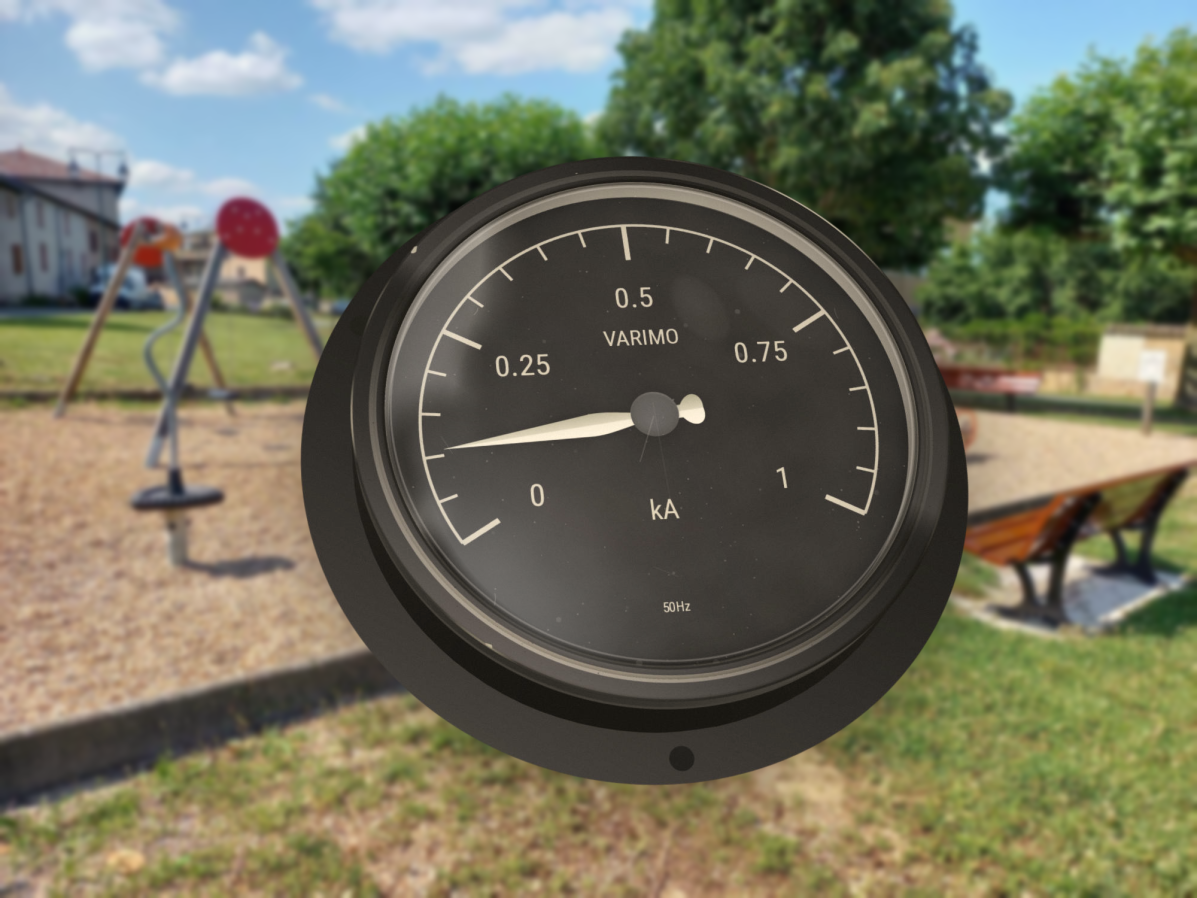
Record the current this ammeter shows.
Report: 0.1 kA
